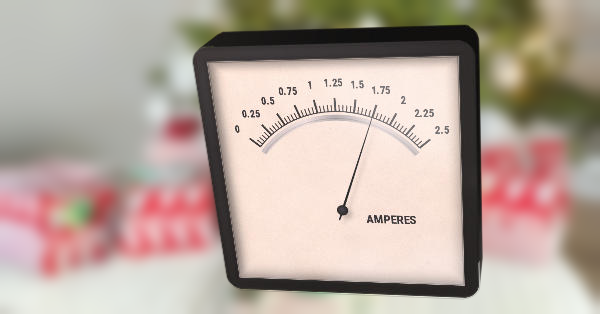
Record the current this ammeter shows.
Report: 1.75 A
